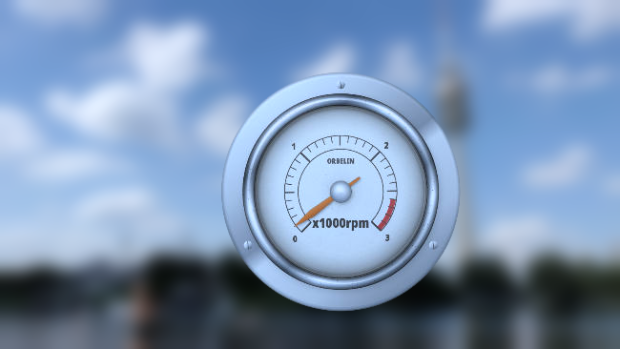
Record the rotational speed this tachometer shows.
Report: 100 rpm
